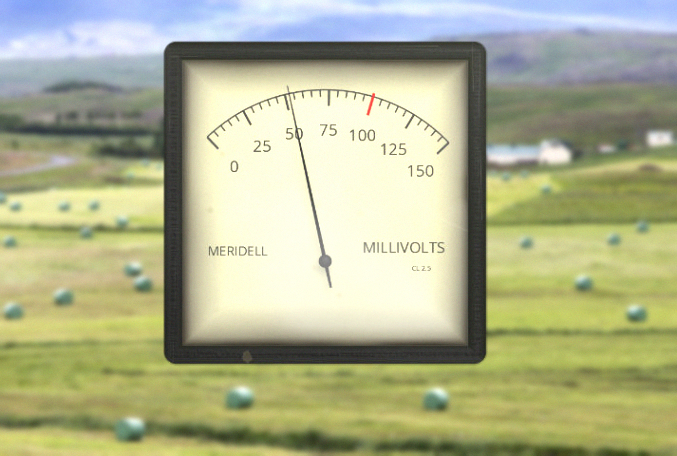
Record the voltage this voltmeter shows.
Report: 52.5 mV
